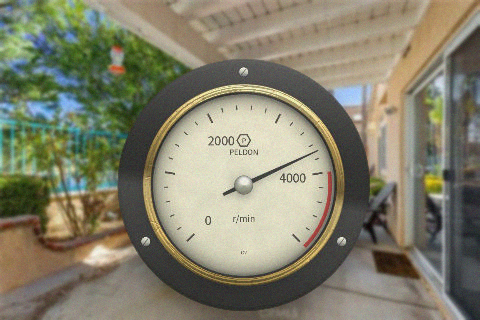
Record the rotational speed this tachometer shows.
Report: 3700 rpm
